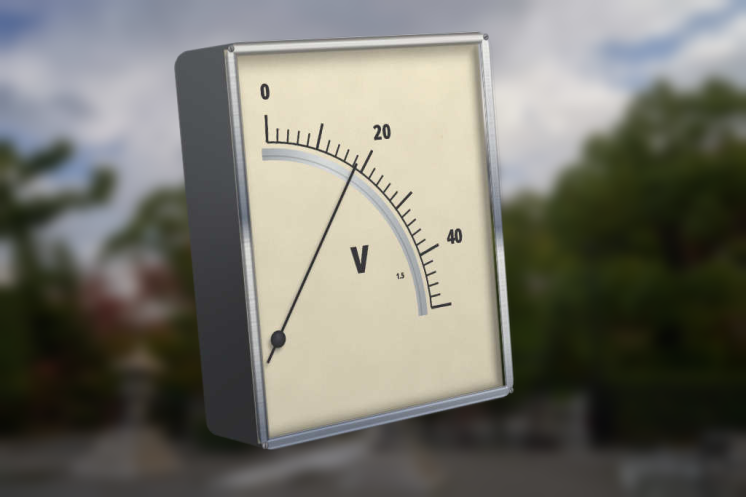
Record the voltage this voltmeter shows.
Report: 18 V
